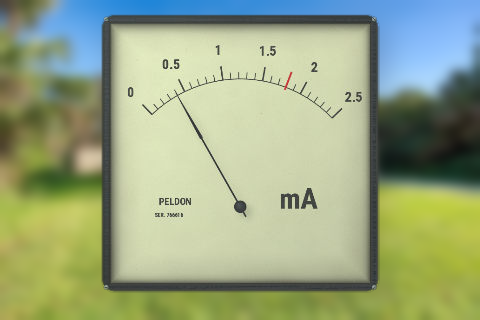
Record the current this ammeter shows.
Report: 0.4 mA
